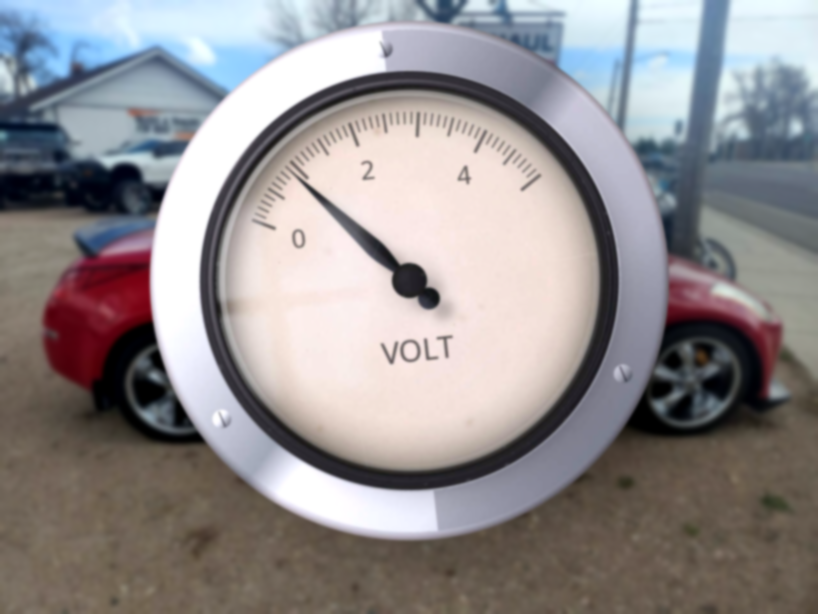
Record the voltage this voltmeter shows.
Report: 0.9 V
